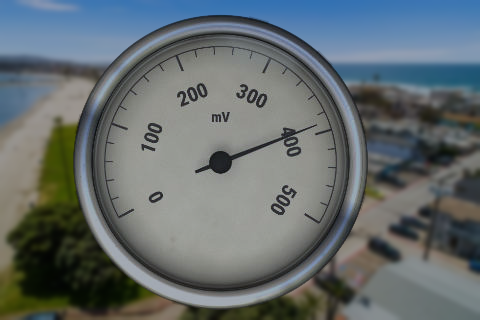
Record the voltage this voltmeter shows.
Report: 390 mV
